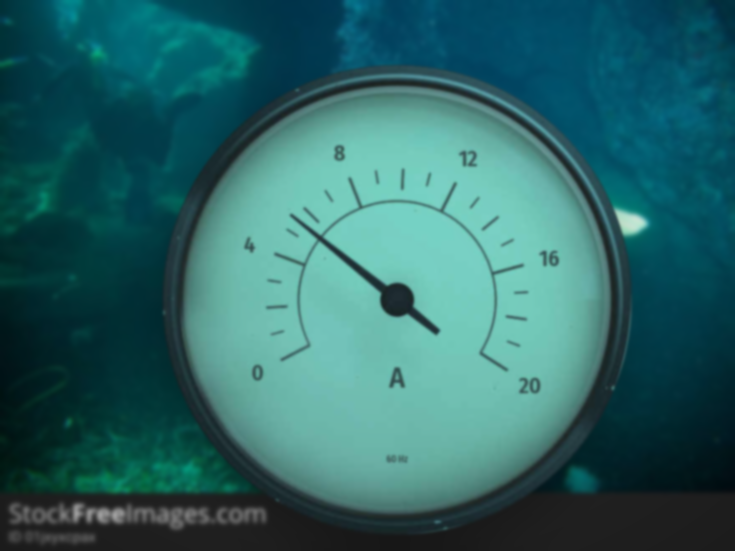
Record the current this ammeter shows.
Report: 5.5 A
